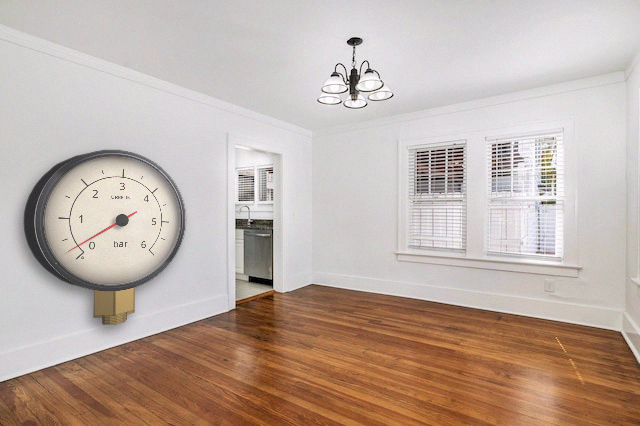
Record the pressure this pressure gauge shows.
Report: 0.25 bar
